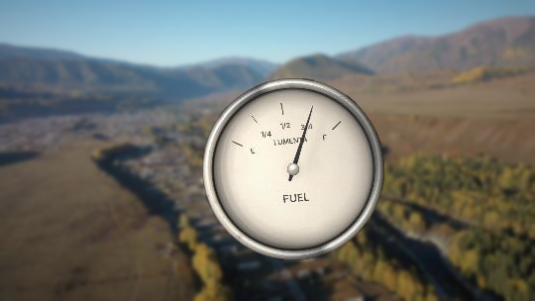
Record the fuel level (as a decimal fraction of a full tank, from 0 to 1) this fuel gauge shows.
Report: 0.75
